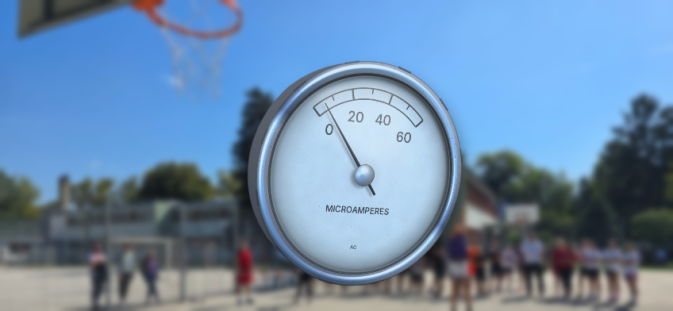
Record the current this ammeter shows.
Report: 5 µA
